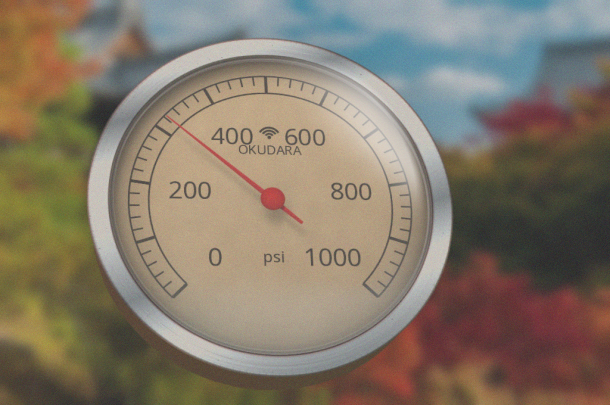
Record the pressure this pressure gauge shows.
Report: 320 psi
